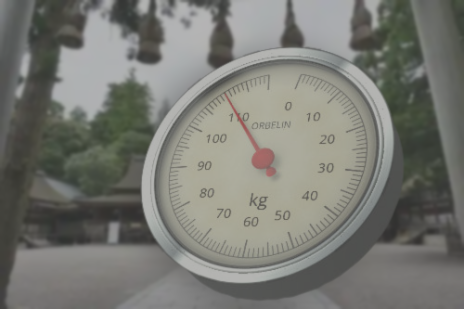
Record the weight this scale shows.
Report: 110 kg
